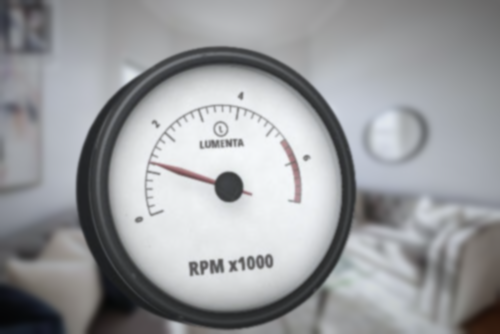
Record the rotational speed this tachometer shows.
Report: 1200 rpm
